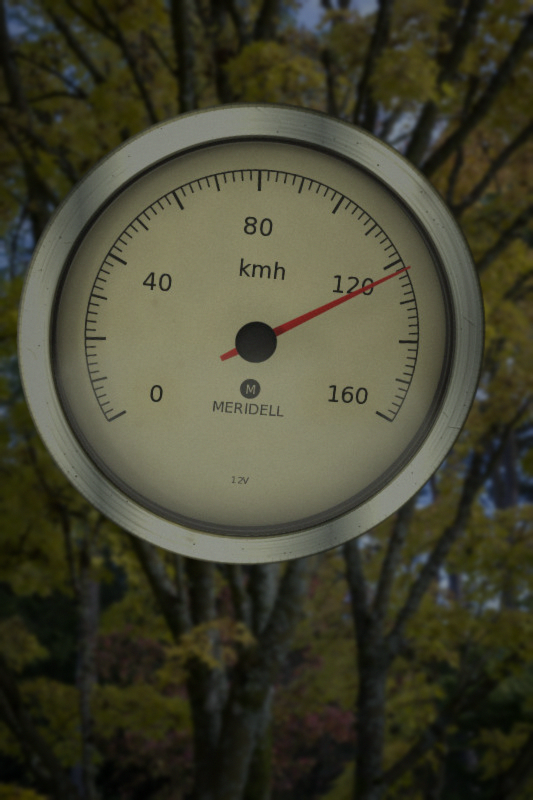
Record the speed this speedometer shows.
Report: 122 km/h
